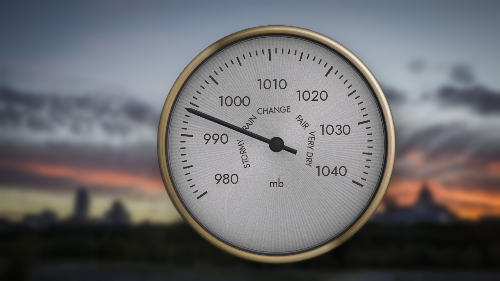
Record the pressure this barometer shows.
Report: 994 mbar
